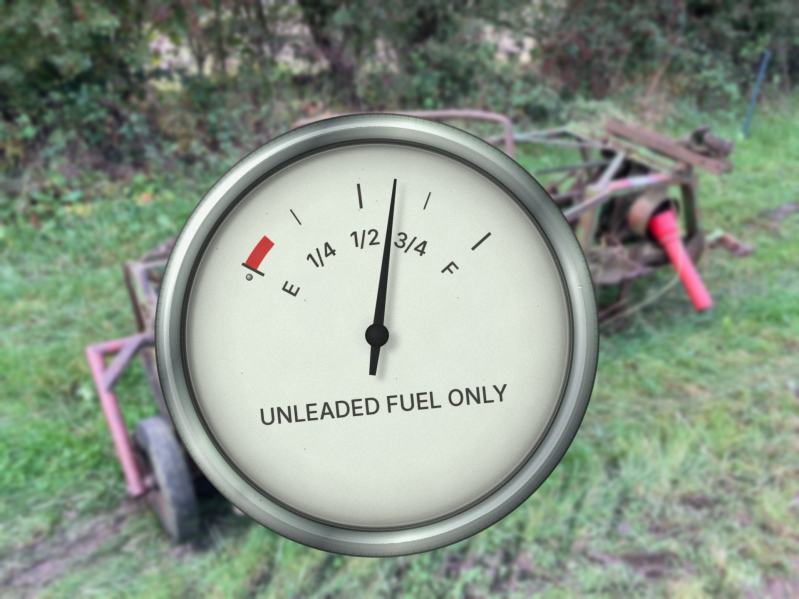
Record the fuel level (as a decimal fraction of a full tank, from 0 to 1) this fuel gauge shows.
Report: 0.625
